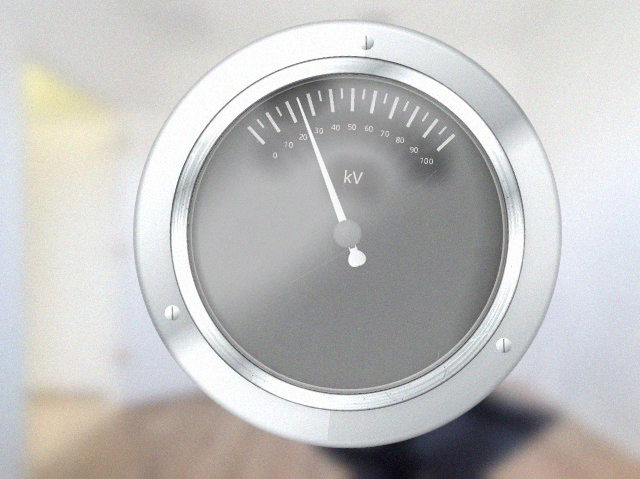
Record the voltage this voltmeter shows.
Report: 25 kV
